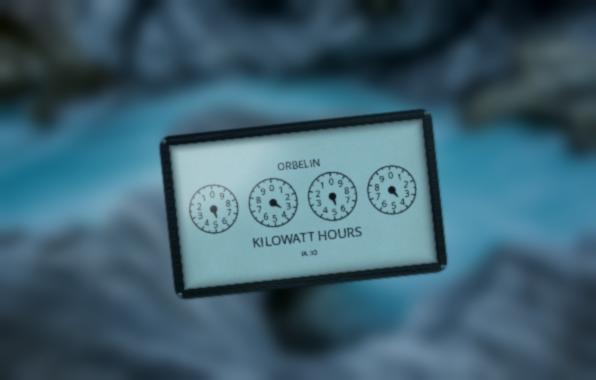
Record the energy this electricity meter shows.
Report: 5354 kWh
